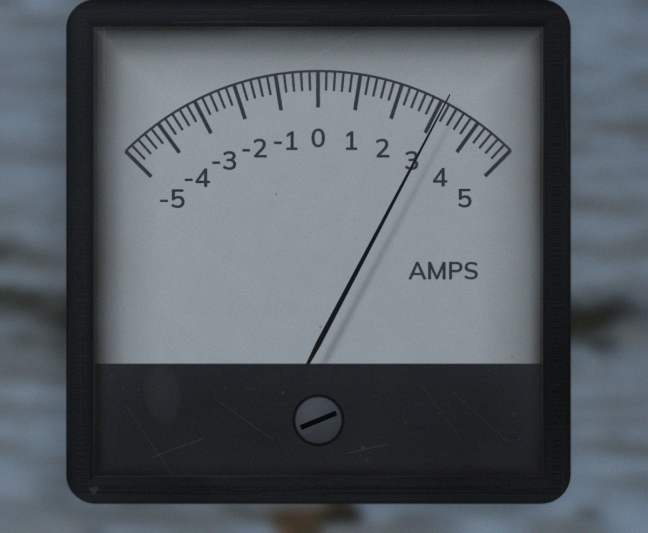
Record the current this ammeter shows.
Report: 3.1 A
